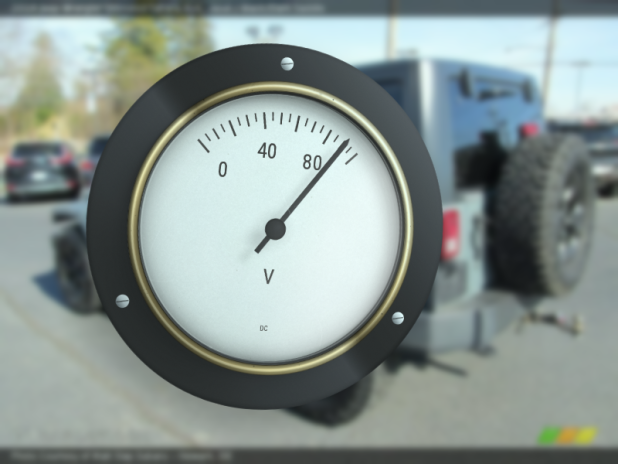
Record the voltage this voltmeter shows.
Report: 90 V
